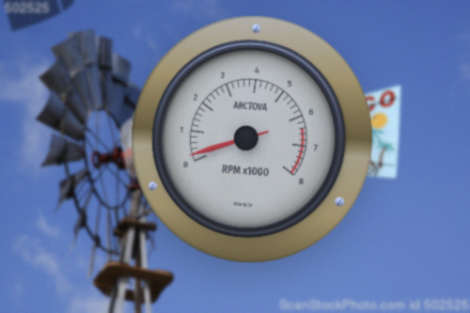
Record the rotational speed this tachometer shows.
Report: 200 rpm
